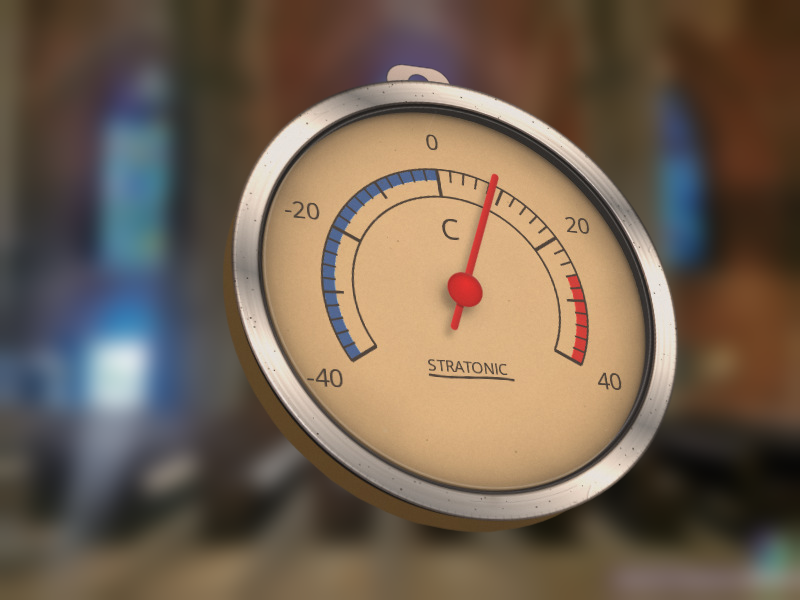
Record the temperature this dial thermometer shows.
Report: 8 °C
